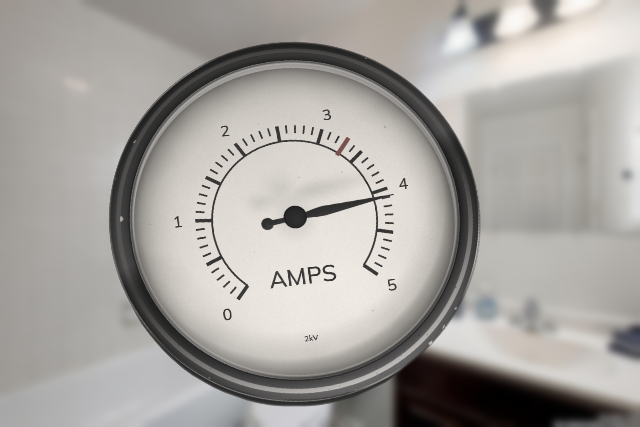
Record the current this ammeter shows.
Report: 4.1 A
